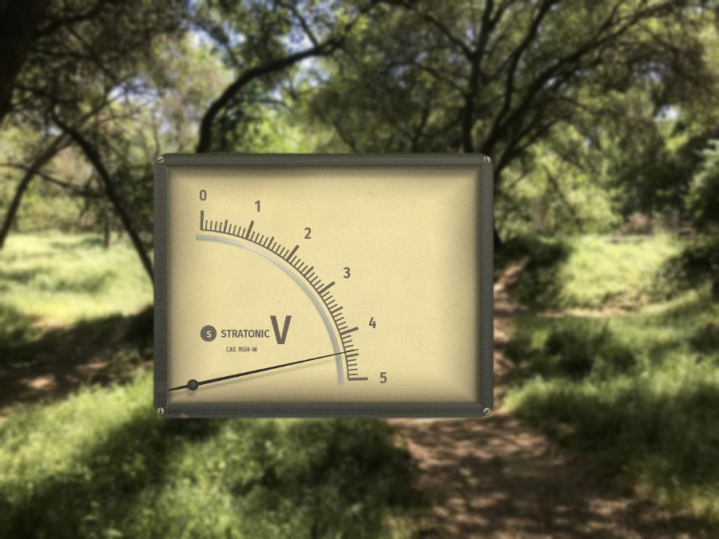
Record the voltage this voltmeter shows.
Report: 4.4 V
